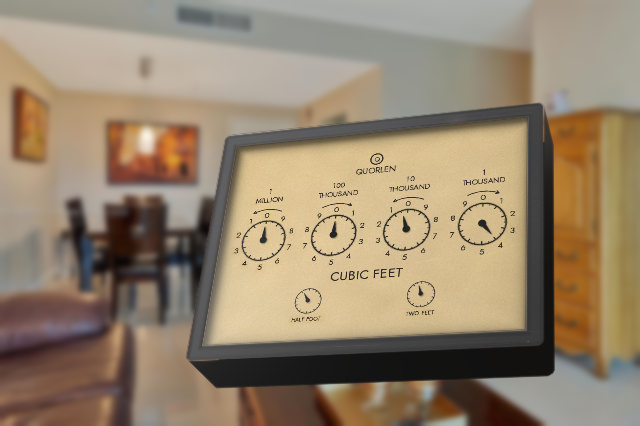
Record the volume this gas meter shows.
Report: 400 ft³
